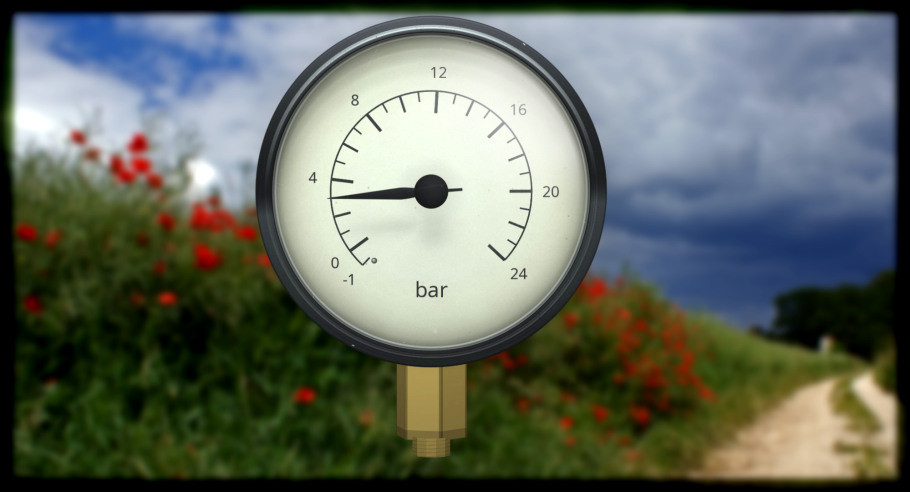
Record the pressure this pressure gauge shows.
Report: 3 bar
